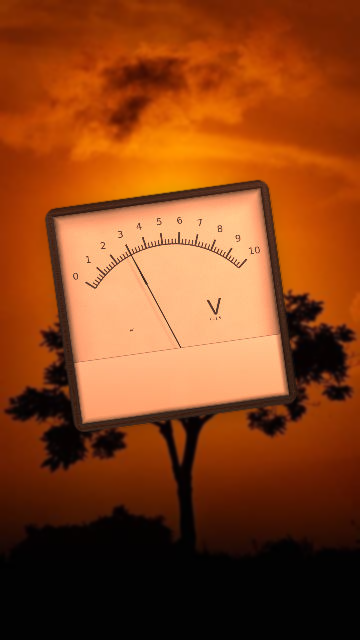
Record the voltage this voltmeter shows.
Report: 3 V
